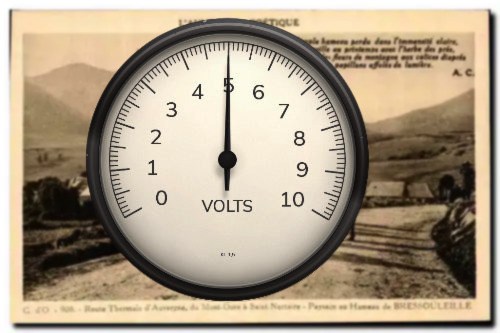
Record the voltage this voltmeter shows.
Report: 5 V
